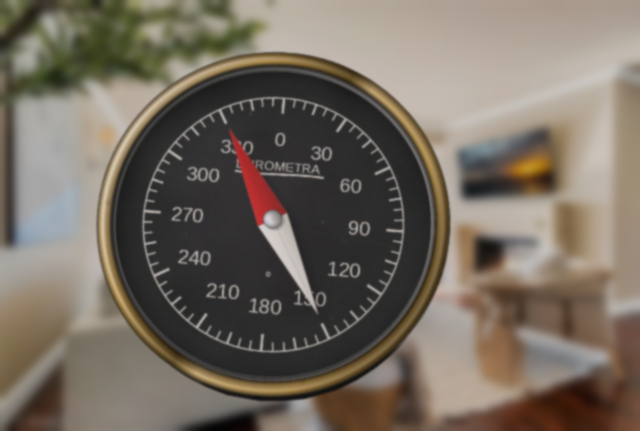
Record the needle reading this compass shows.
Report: 330 °
